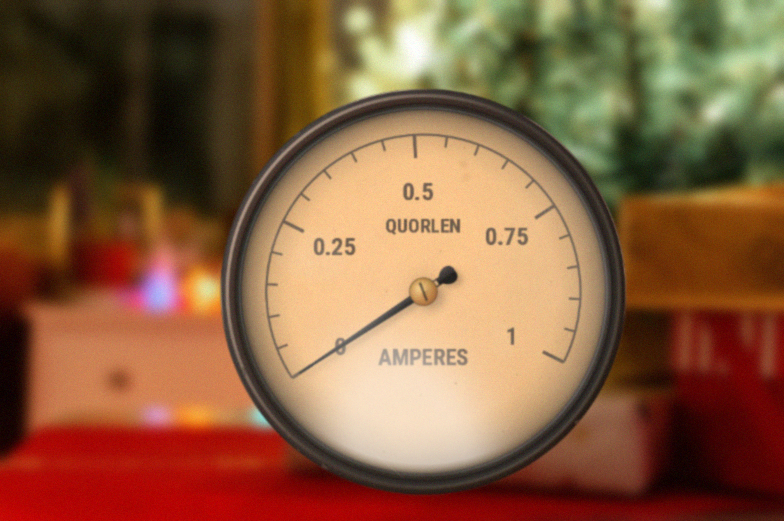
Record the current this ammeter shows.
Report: 0 A
